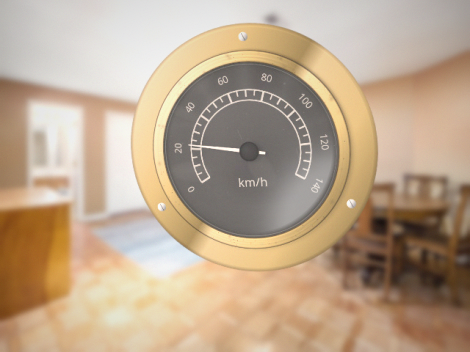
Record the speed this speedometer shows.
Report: 22.5 km/h
